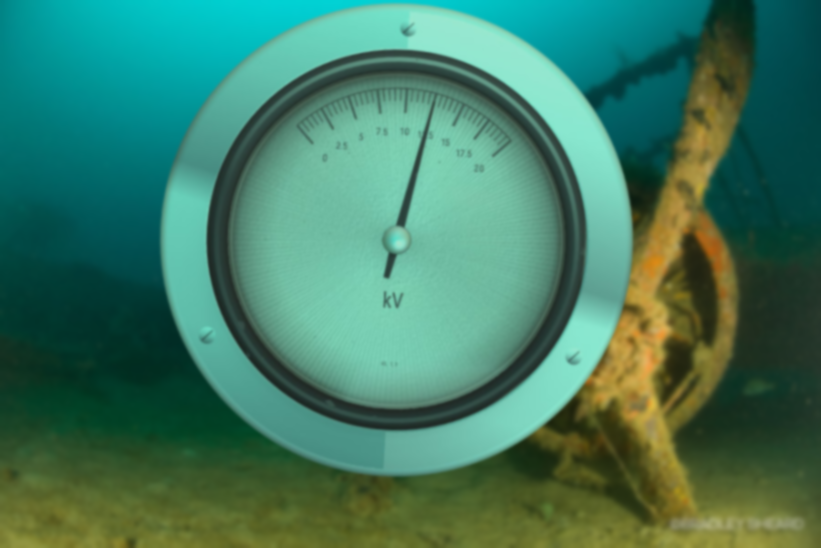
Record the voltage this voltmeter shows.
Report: 12.5 kV
